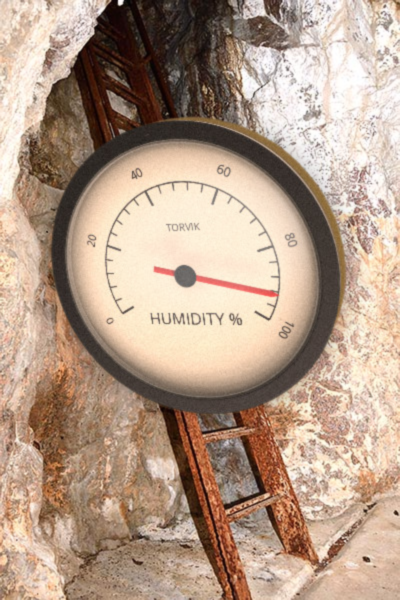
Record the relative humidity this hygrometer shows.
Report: 92 %
